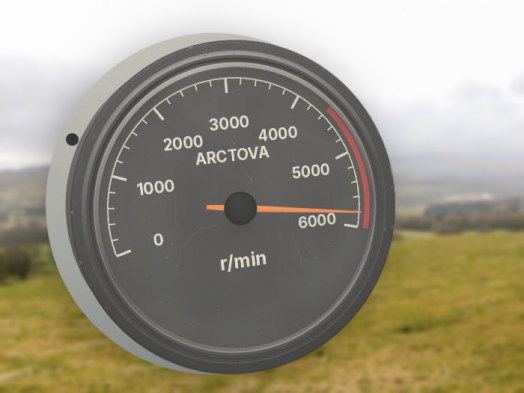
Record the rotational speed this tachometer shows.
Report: 5800 rpm
